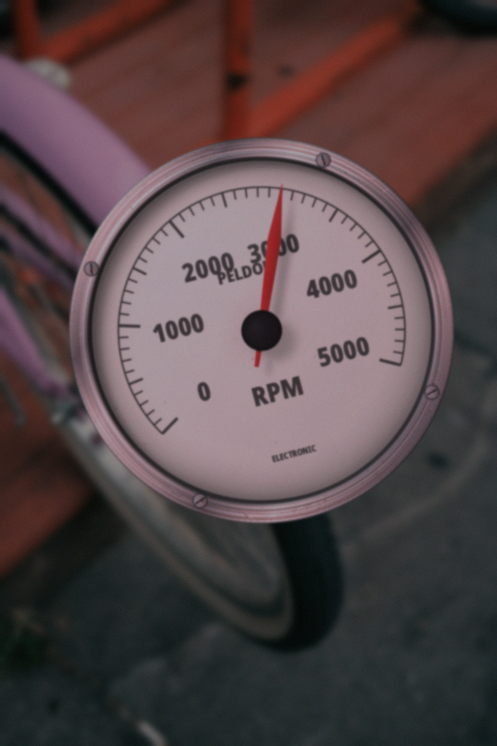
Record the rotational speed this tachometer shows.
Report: 3000 rpm
